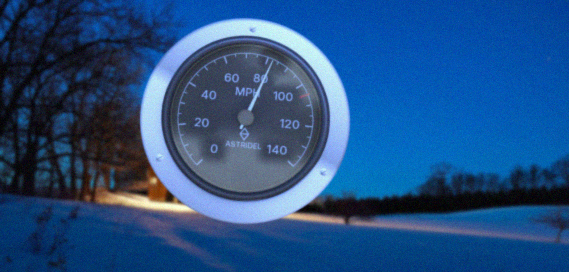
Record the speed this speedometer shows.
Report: 82.5 mph
